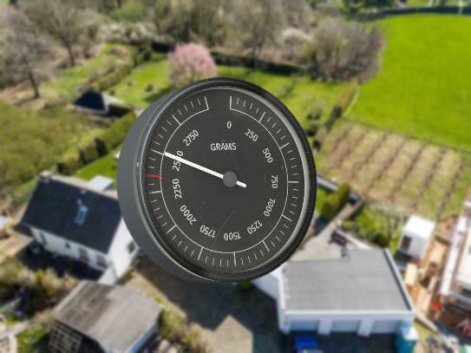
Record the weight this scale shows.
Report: 2500 g
